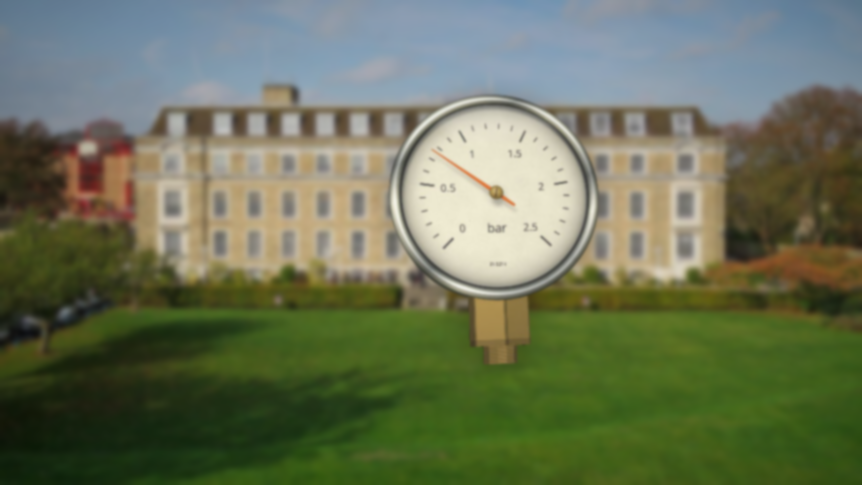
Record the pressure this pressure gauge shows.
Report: 0.75 bar
